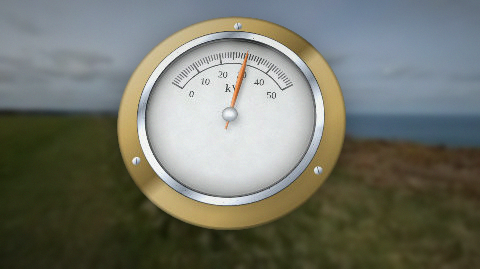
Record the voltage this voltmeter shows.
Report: 30 kV
